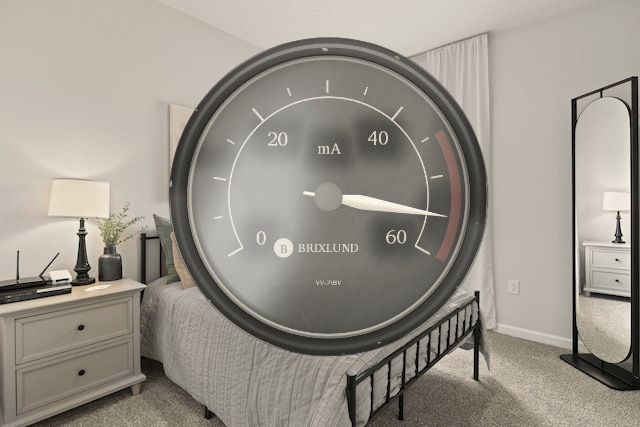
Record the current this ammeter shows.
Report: 55 mA
